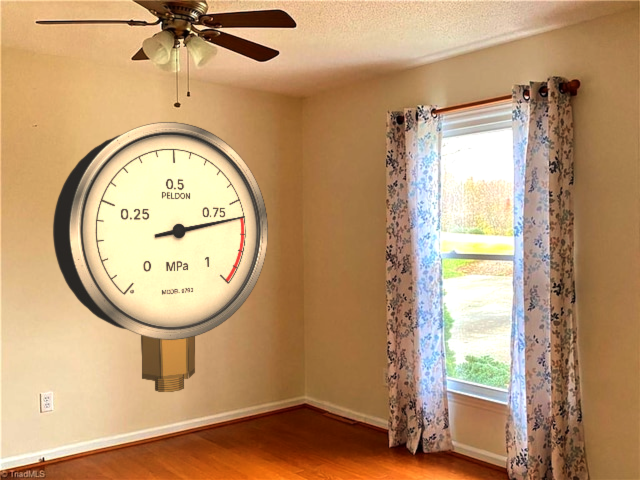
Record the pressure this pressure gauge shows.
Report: 0.8 MPa
